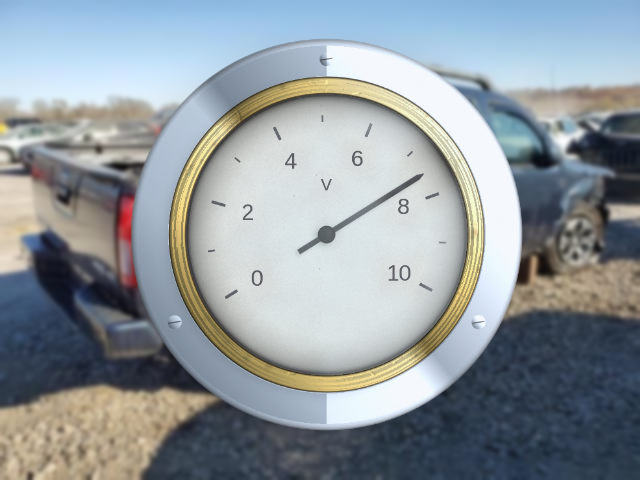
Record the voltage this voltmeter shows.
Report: 7.5 V
